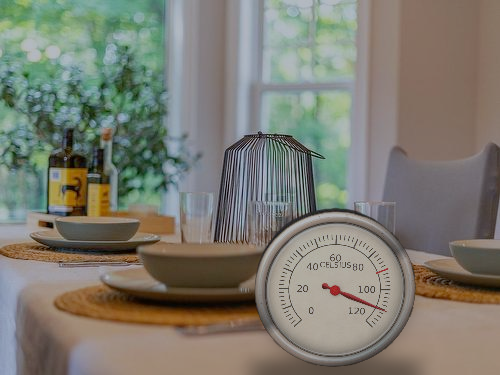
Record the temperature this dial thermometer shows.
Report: 110 °C
